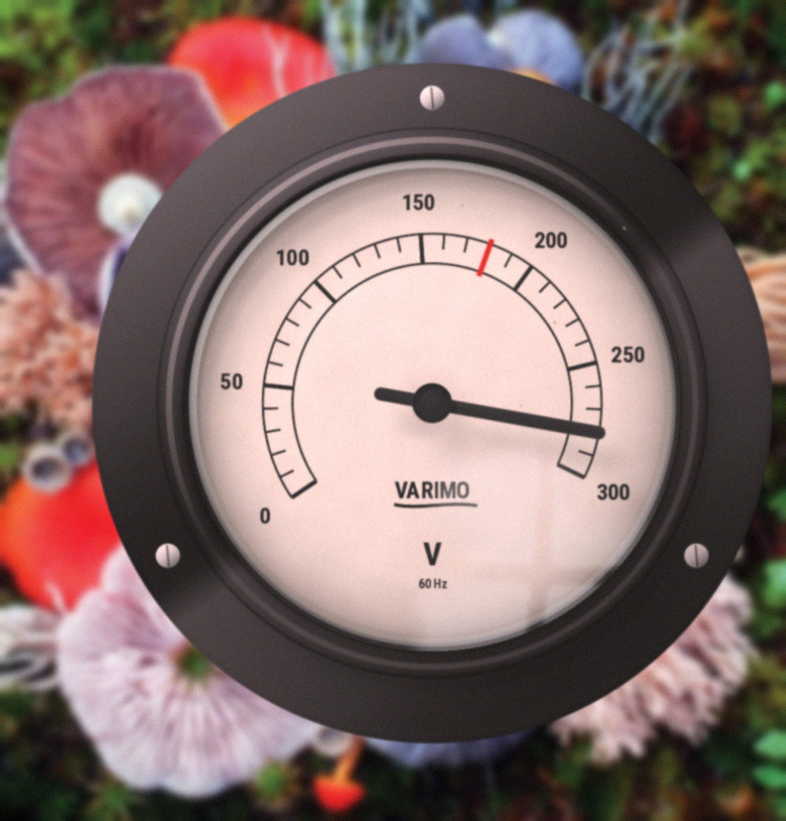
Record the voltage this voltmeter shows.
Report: 280 V
